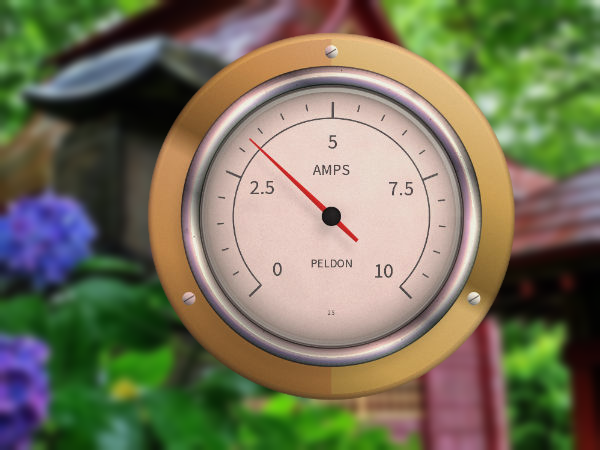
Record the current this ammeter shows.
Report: 3.25 A
